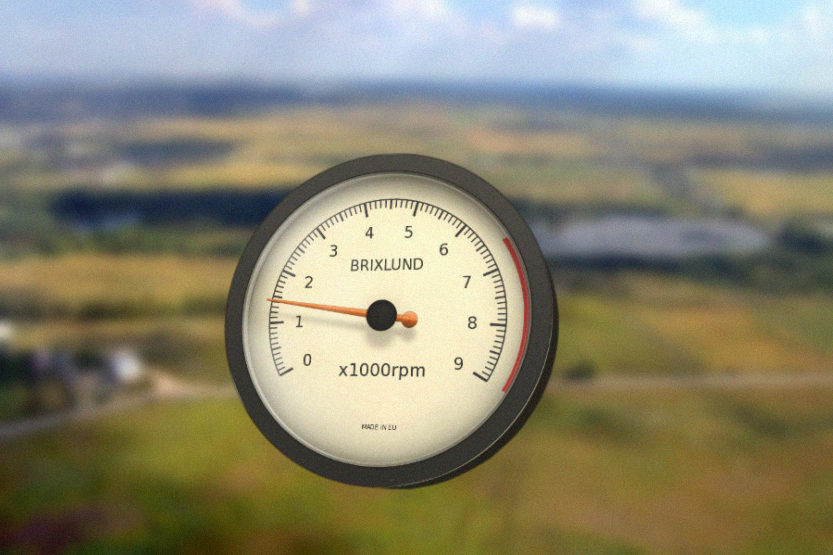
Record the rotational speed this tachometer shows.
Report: 1400 rpm
